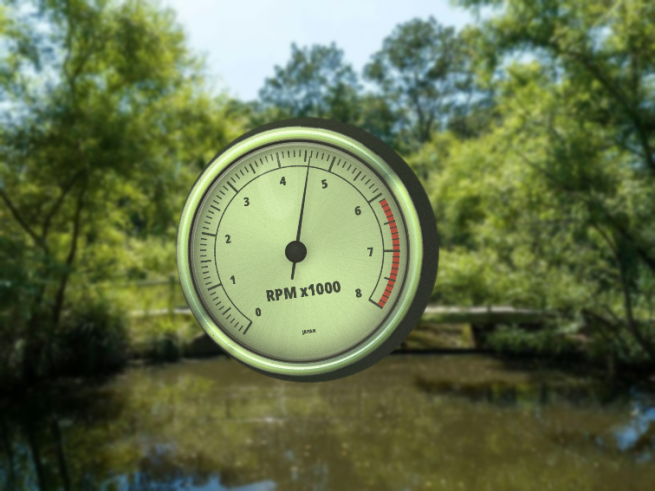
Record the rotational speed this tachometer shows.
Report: 4600 rpm
